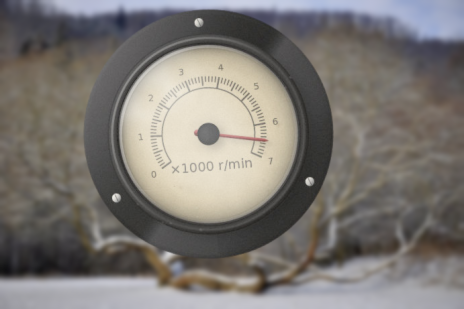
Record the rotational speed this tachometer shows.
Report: 6500 rpm
